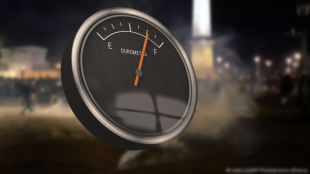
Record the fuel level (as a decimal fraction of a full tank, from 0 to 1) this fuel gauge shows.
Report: 0.75
